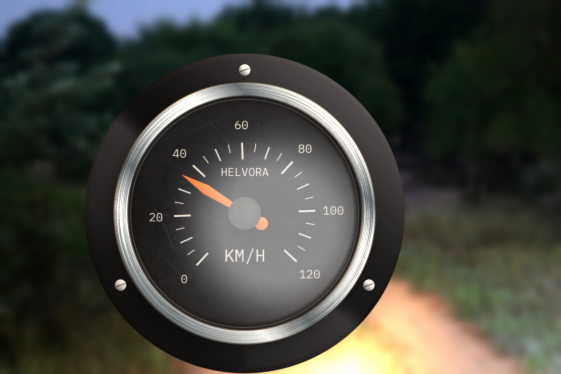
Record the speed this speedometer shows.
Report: 35 km/h
